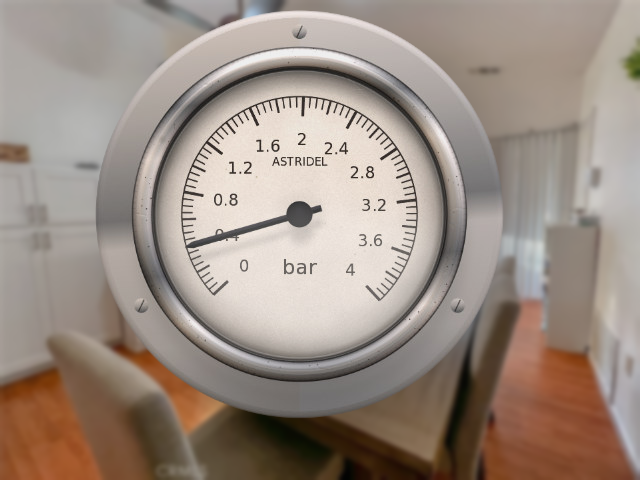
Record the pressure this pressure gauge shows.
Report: 0.4 bar
